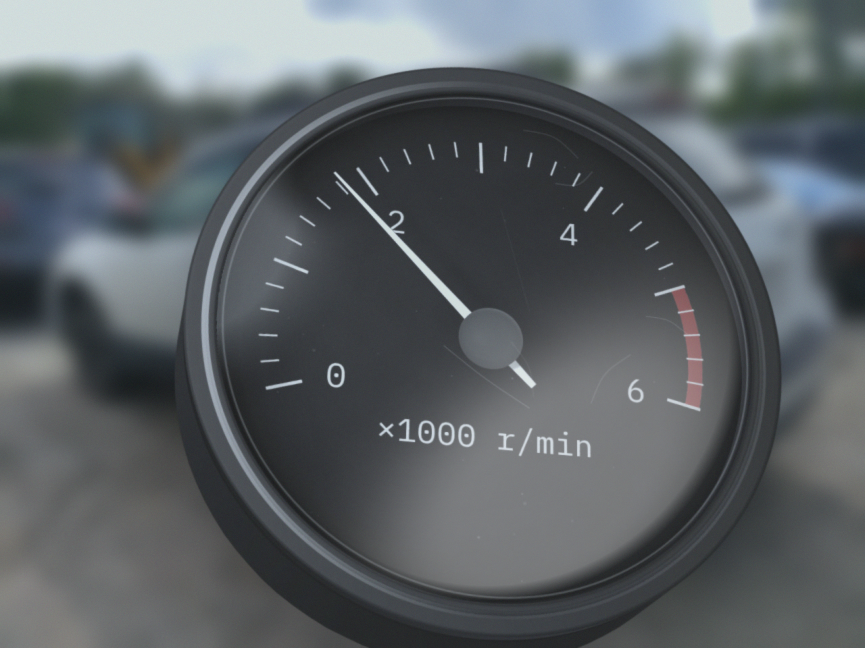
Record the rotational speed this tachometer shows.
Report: 1800 rpm
